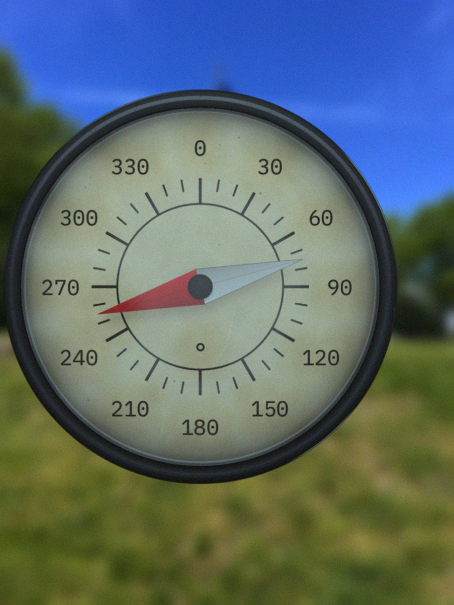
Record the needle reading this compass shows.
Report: 255 °
